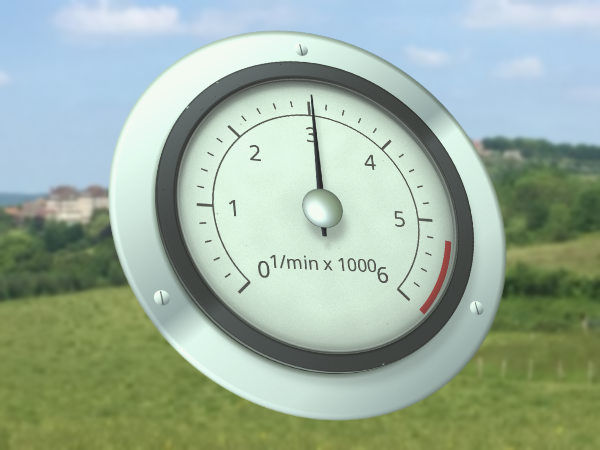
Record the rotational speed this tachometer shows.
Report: 3000 rpm
